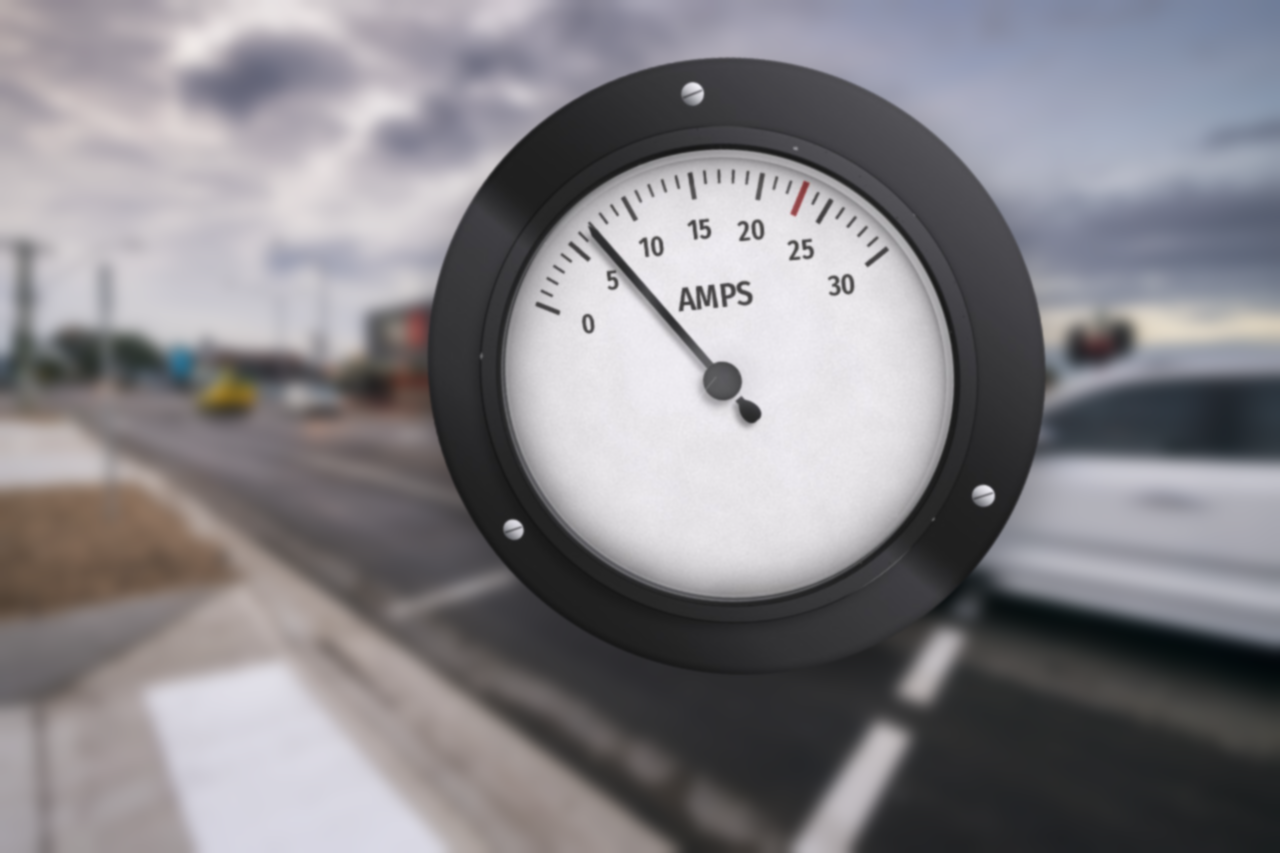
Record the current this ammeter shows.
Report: 7 A
